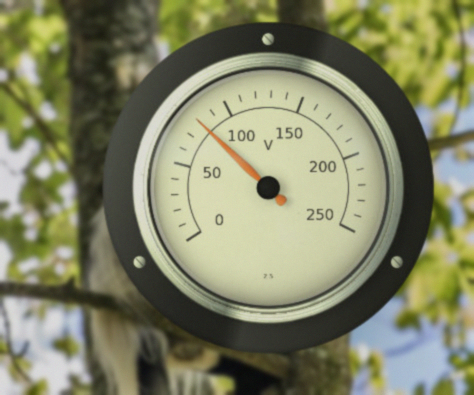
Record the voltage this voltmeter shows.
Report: 80 V
